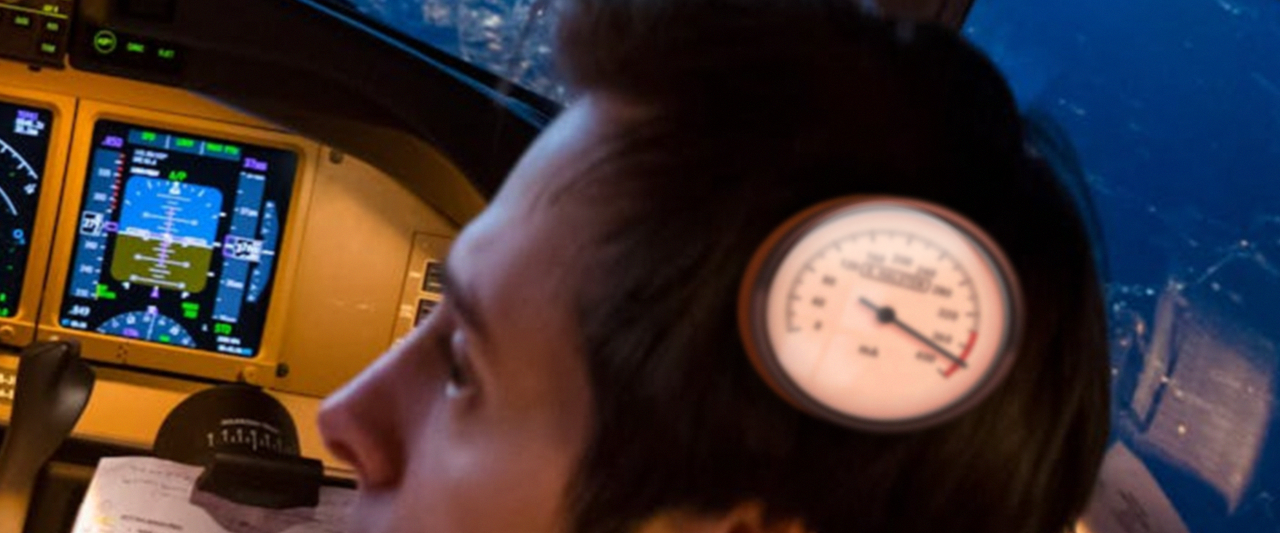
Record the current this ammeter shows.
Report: 380 mA
